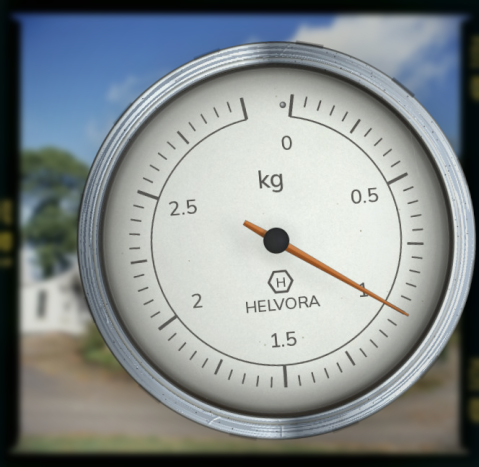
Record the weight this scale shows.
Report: 1 kg
